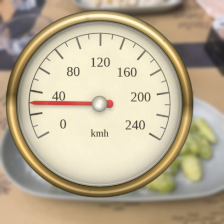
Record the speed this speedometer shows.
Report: 30 km/h
